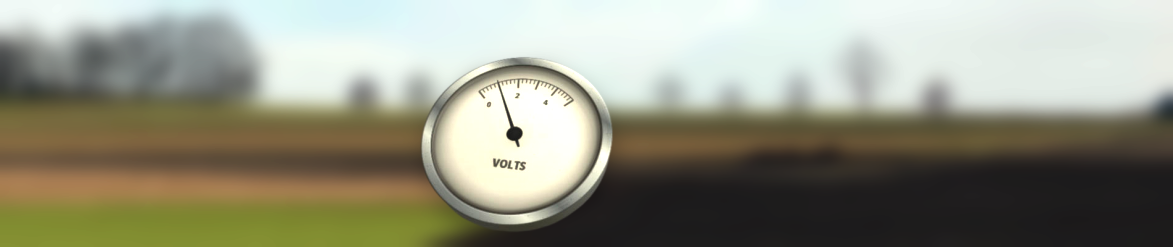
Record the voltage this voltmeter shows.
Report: 1 V
